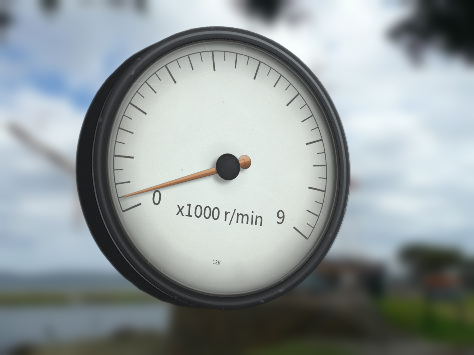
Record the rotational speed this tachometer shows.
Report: 250 rpm
